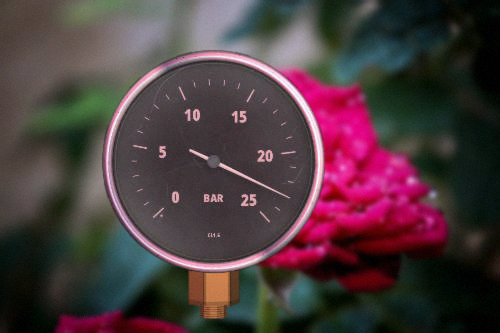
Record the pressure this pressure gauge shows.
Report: 23 bar
